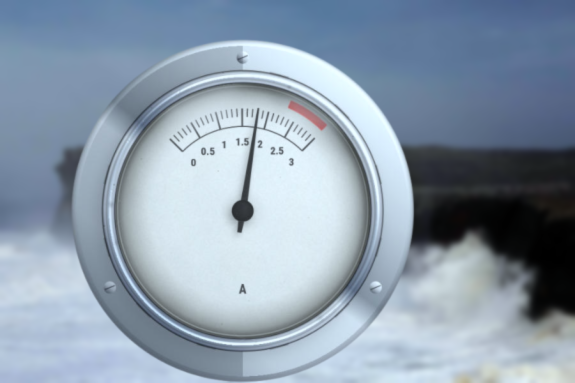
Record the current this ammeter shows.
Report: 1.8 A
